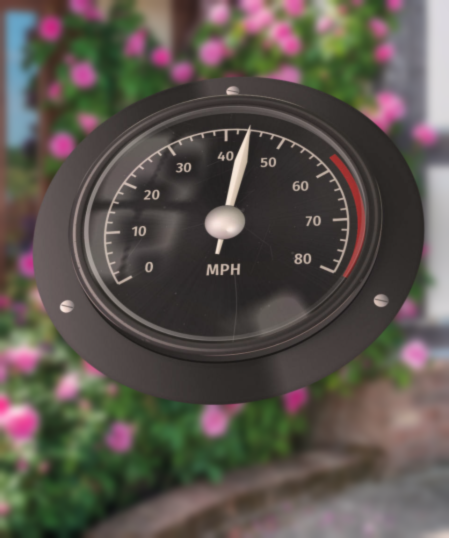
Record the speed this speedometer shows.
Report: 44 mph
